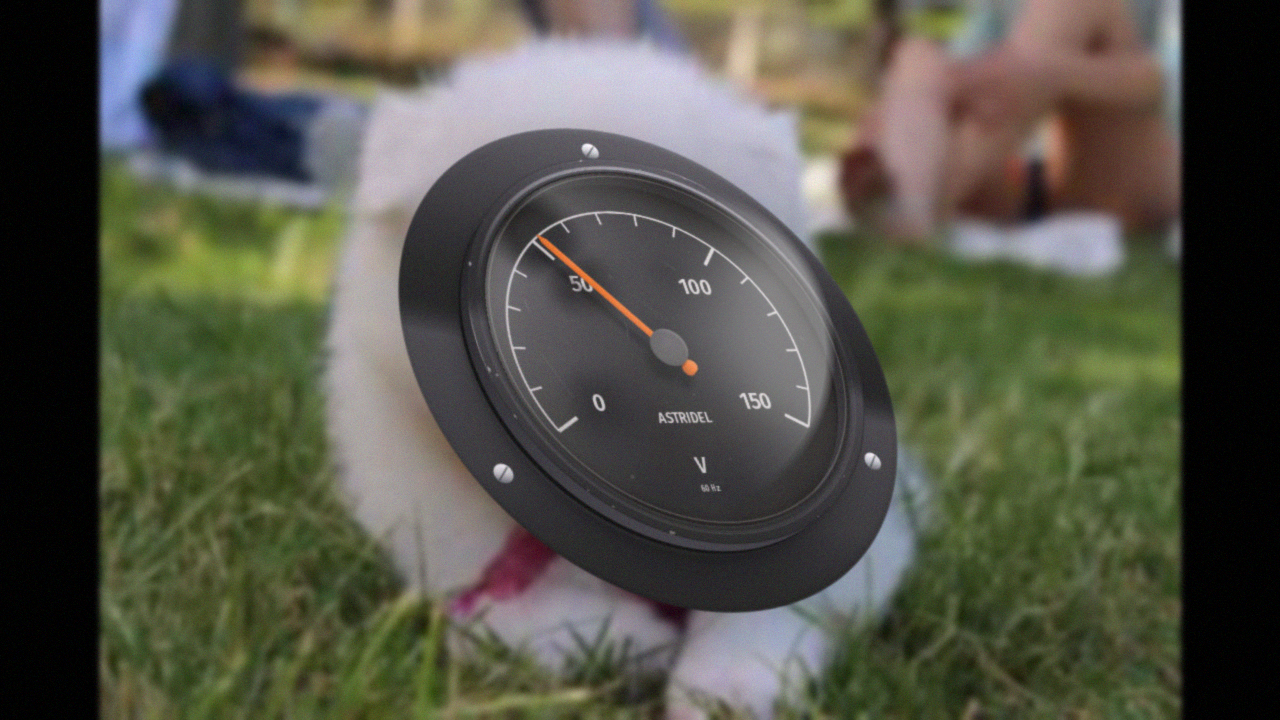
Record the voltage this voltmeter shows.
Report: 50 V
